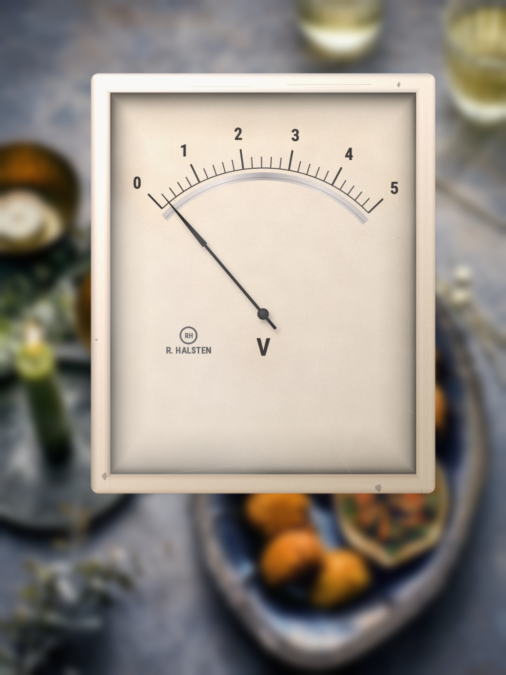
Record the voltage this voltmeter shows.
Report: 0.2 V
